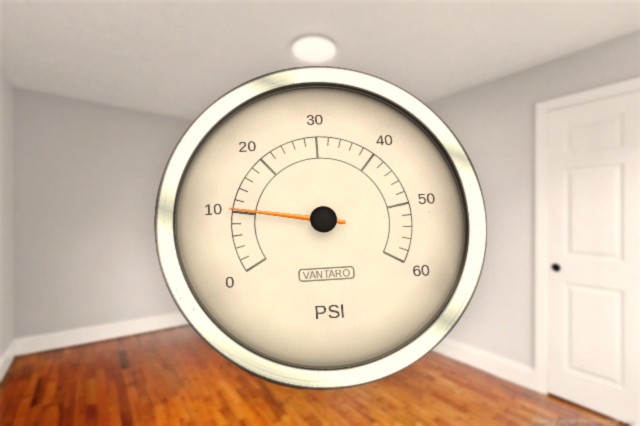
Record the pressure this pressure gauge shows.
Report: 10 psi
